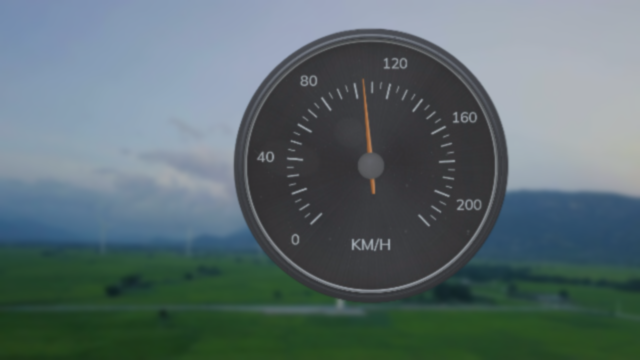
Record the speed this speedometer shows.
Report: 105 km/h
